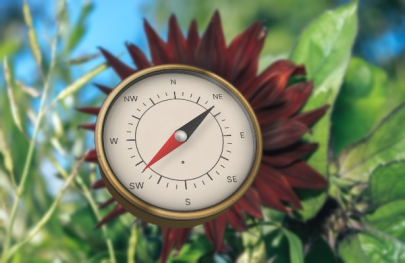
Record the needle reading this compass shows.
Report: 230 °
